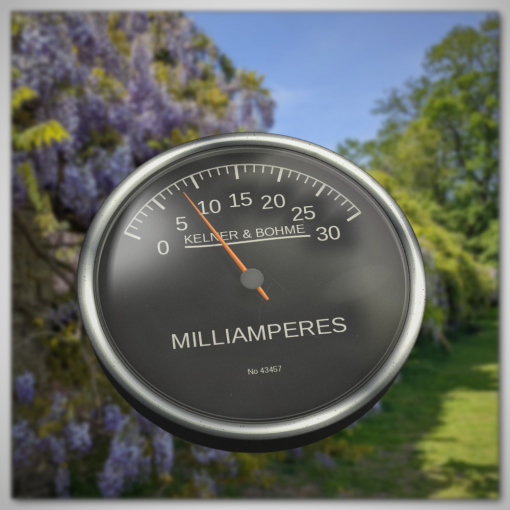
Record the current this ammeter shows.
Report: 8 mA
